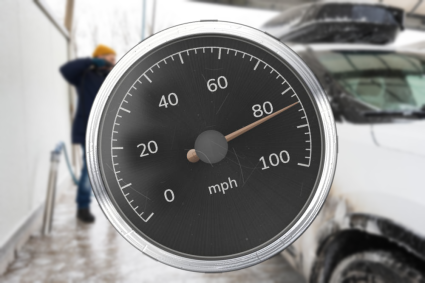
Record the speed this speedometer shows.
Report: 84 mph
